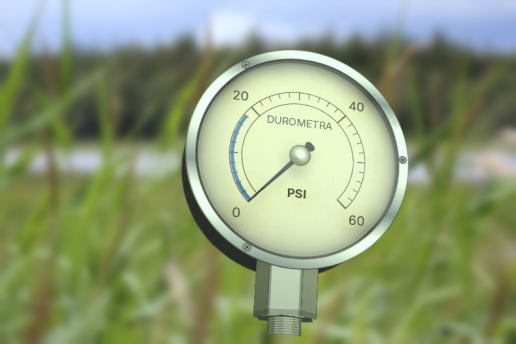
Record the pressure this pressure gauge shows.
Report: 0 psi
